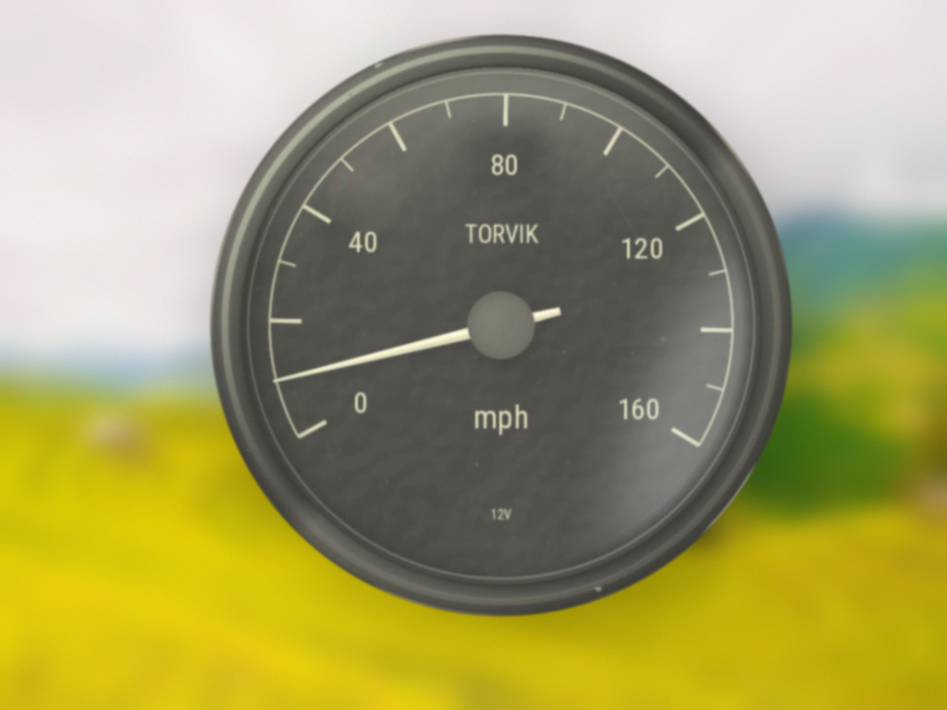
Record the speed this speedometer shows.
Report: 10 mph
